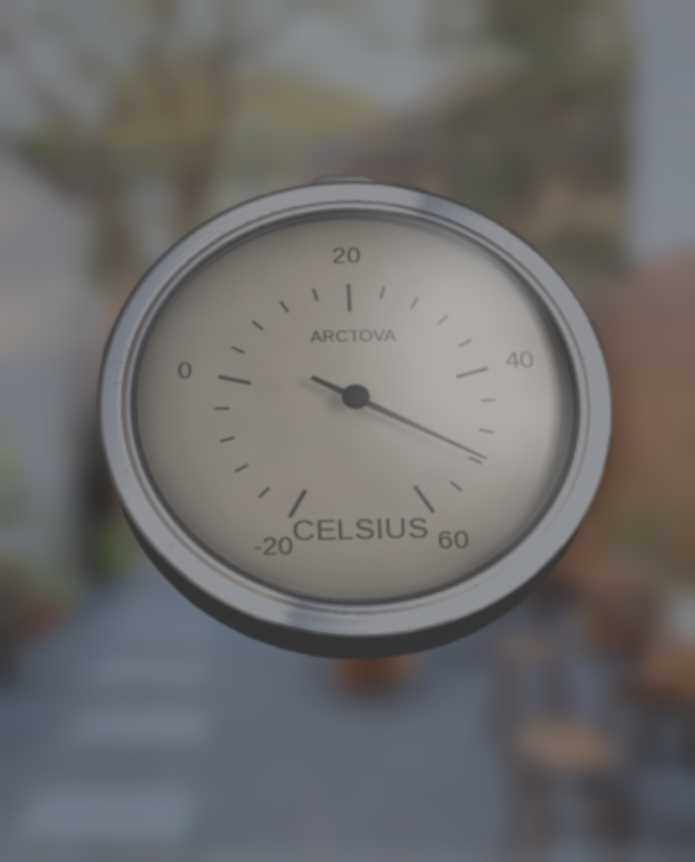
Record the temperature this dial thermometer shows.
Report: 52 °C
